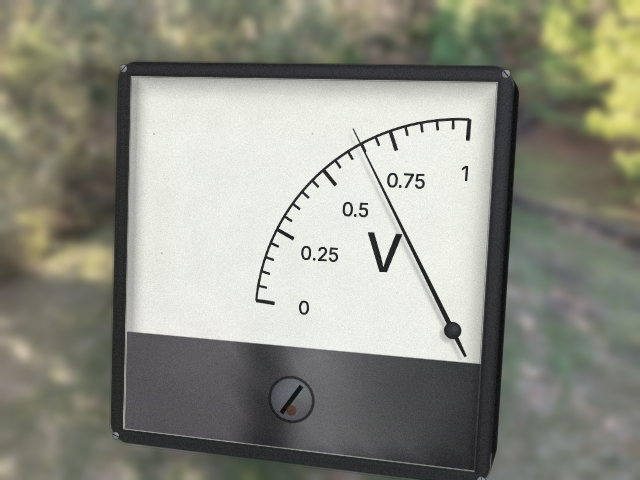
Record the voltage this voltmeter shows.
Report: 0.65 V
